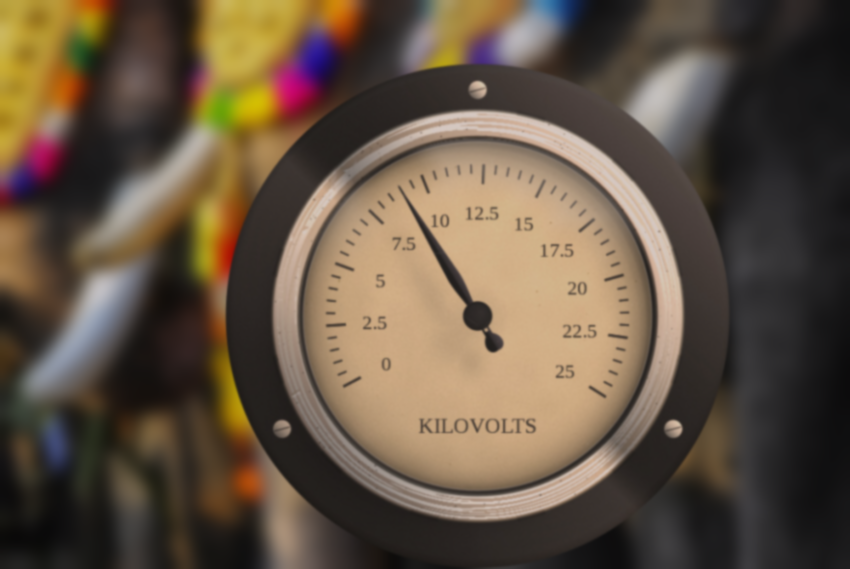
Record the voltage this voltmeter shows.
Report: 9 kV
